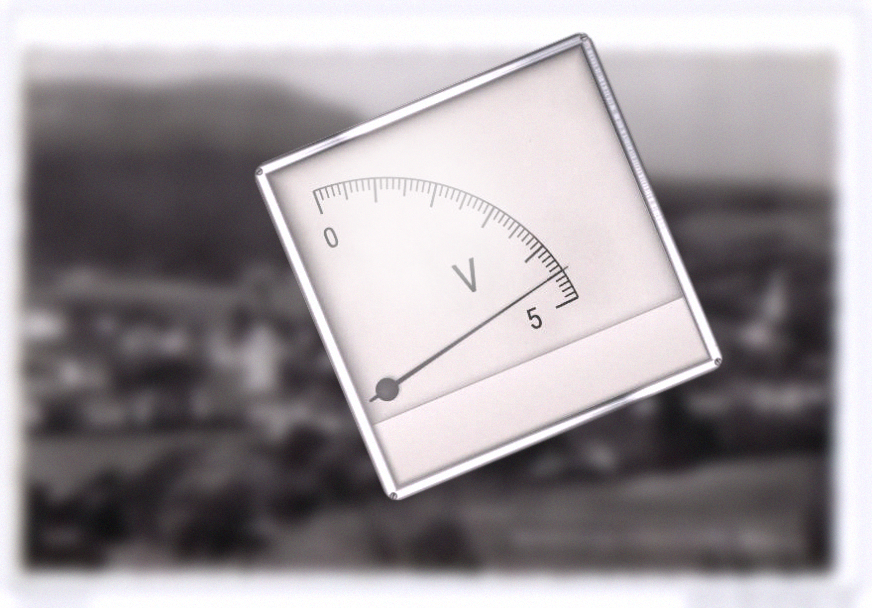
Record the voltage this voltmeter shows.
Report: 4.5 V
